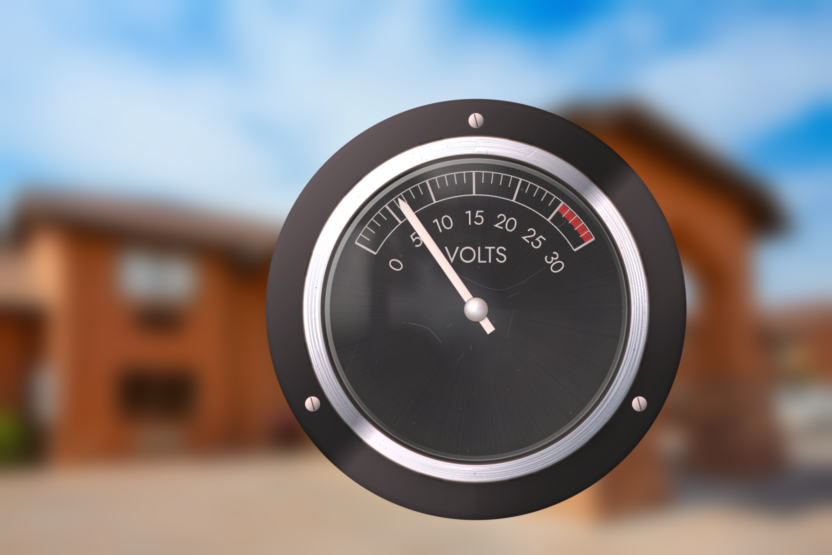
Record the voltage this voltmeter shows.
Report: 6.5 V
